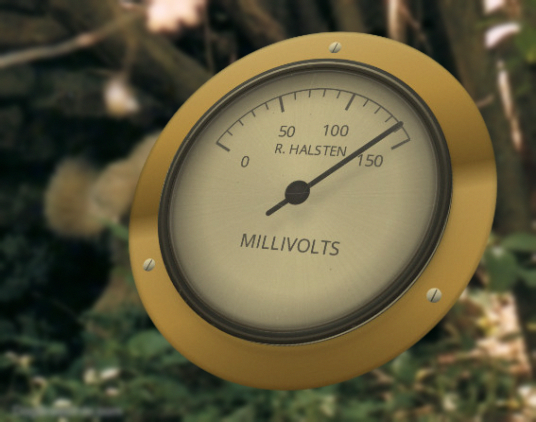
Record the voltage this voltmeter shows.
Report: 140 mV
